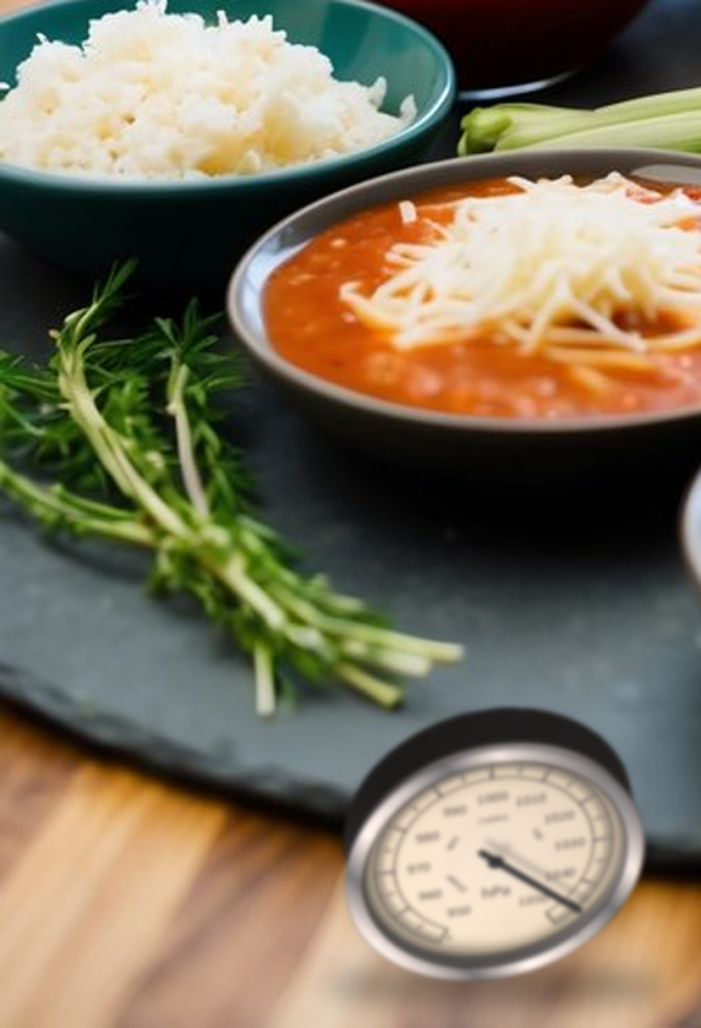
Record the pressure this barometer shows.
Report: 1045 hPa
